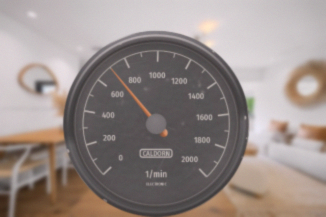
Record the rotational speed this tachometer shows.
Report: 700 rpm
